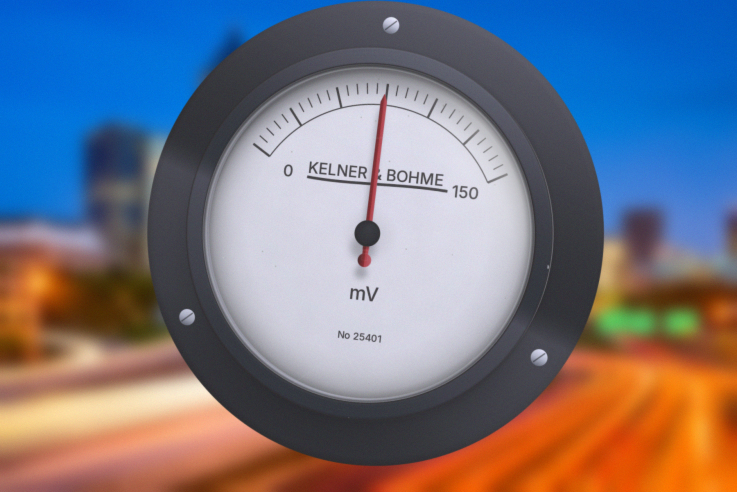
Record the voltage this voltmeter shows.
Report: 75 mV
